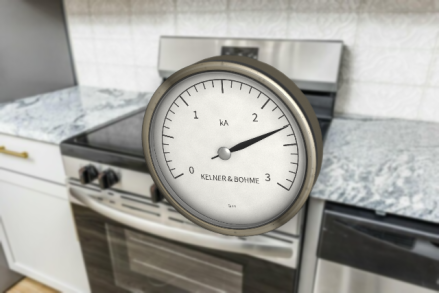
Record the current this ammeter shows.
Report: 2.3 kA
